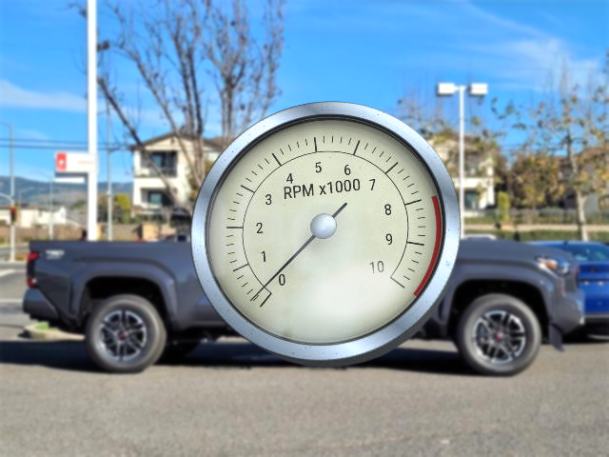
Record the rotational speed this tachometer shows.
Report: 200 rpm
